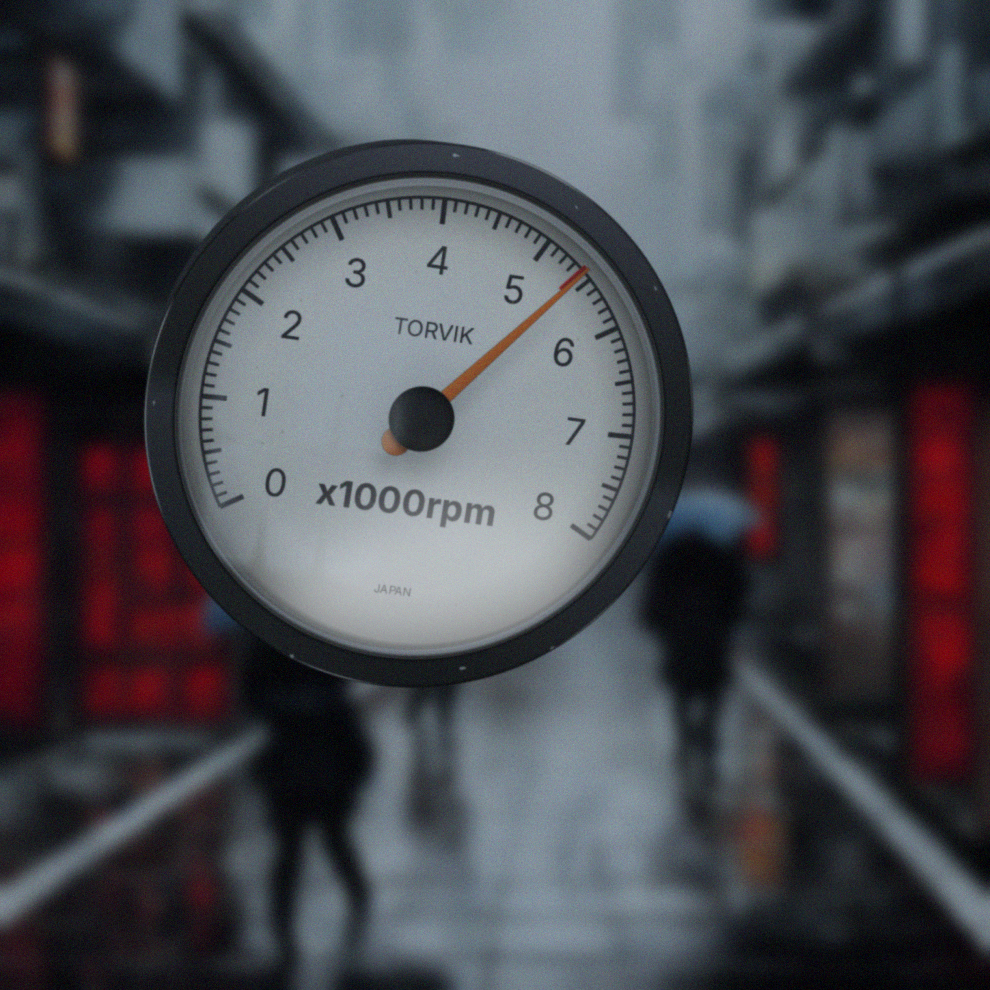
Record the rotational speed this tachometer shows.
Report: 5400 rpm
